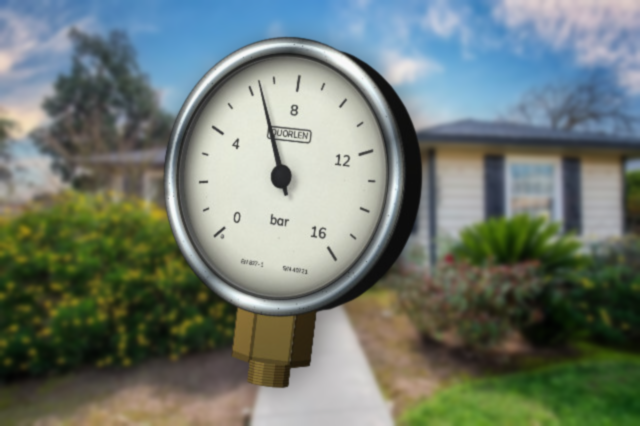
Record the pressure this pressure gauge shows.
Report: 6.5 bar
